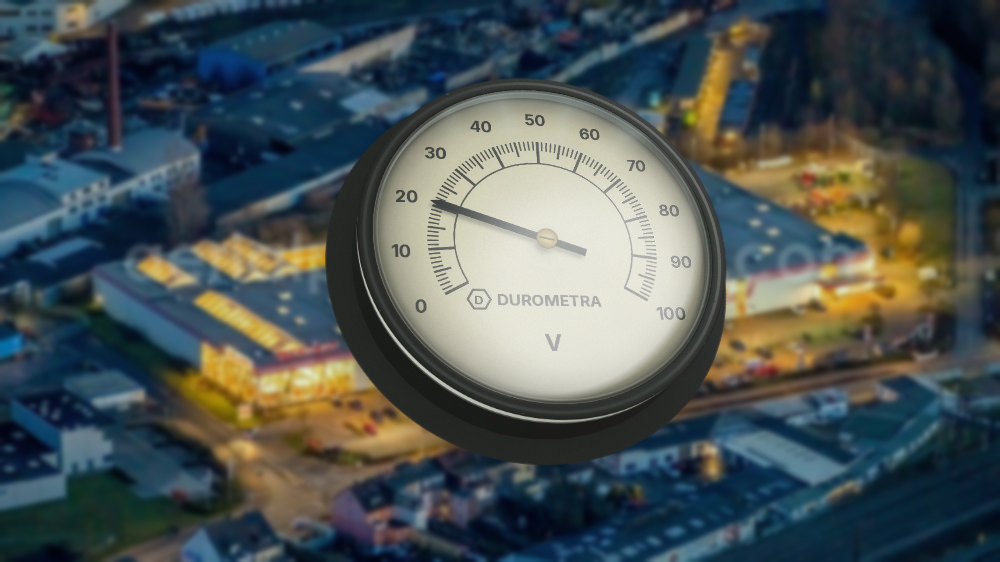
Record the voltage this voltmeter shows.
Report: 20 V
